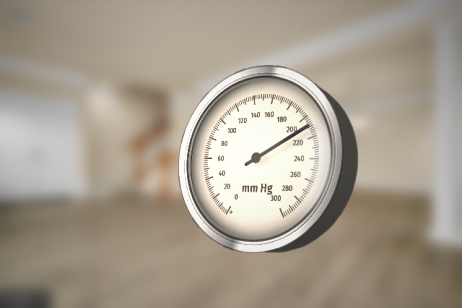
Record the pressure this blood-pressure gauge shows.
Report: 210 mmHg
